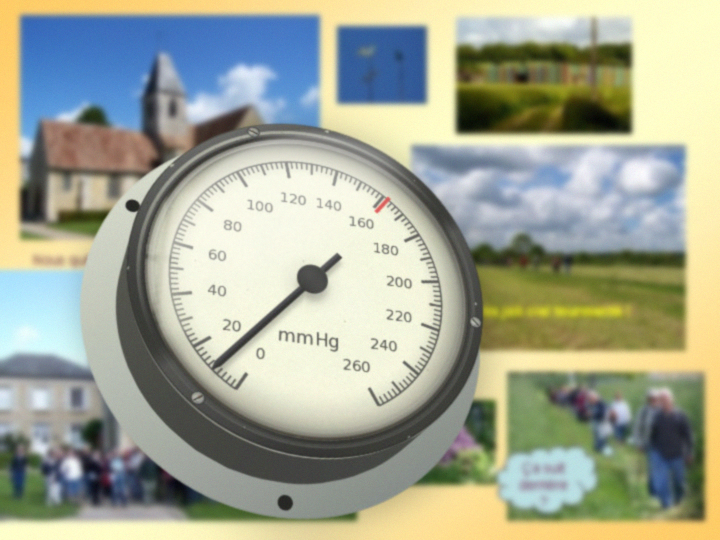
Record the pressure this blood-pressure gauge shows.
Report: 10 mmHg
